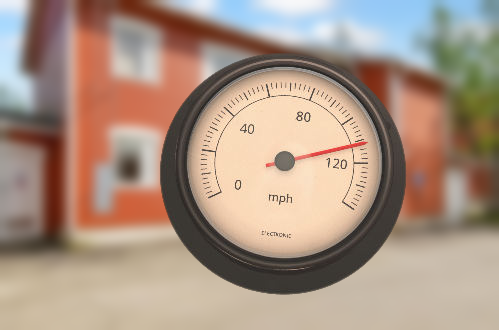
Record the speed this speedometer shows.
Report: 112 mph
